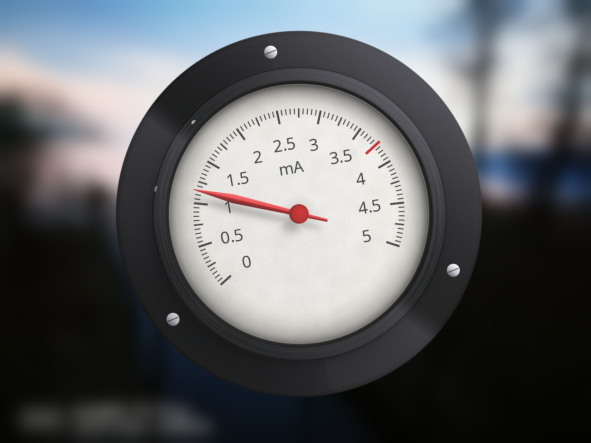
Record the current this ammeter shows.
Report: 1.15 mA
